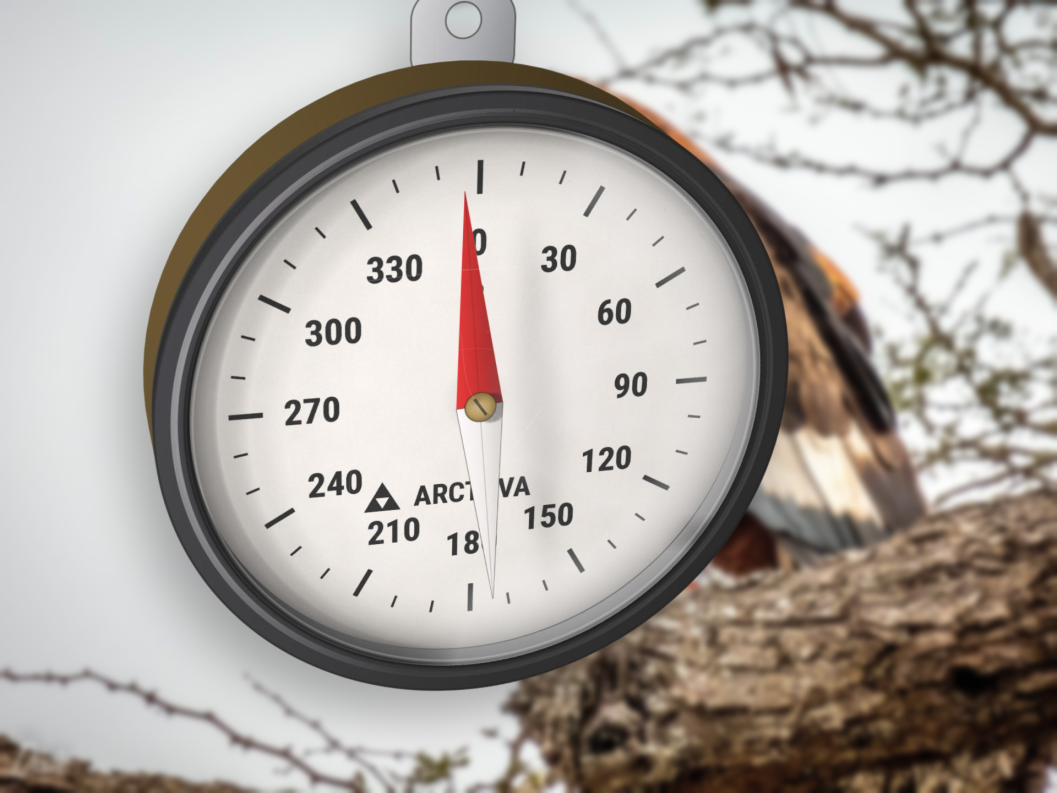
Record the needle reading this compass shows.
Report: 355 °
